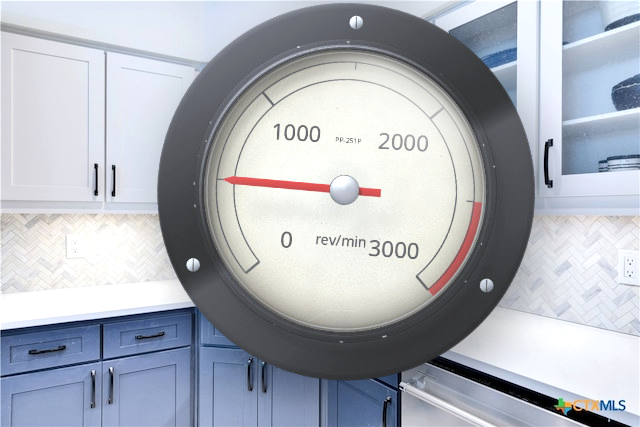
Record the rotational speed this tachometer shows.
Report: 500 rpm
